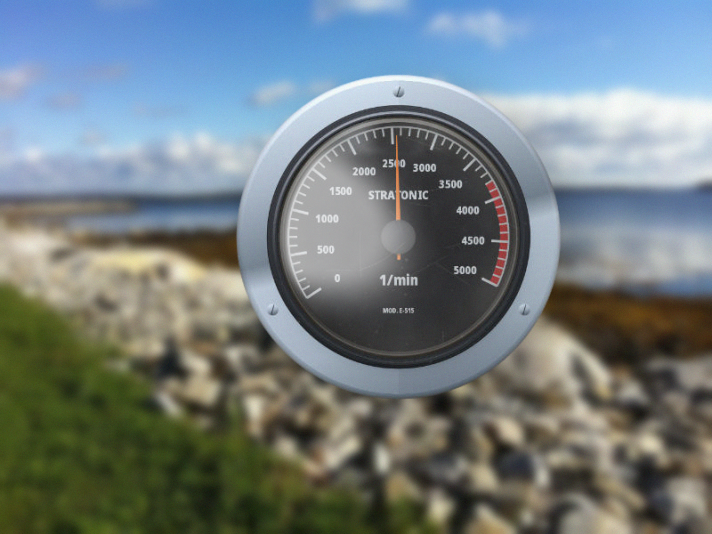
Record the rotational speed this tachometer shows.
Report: 2550 rpm
